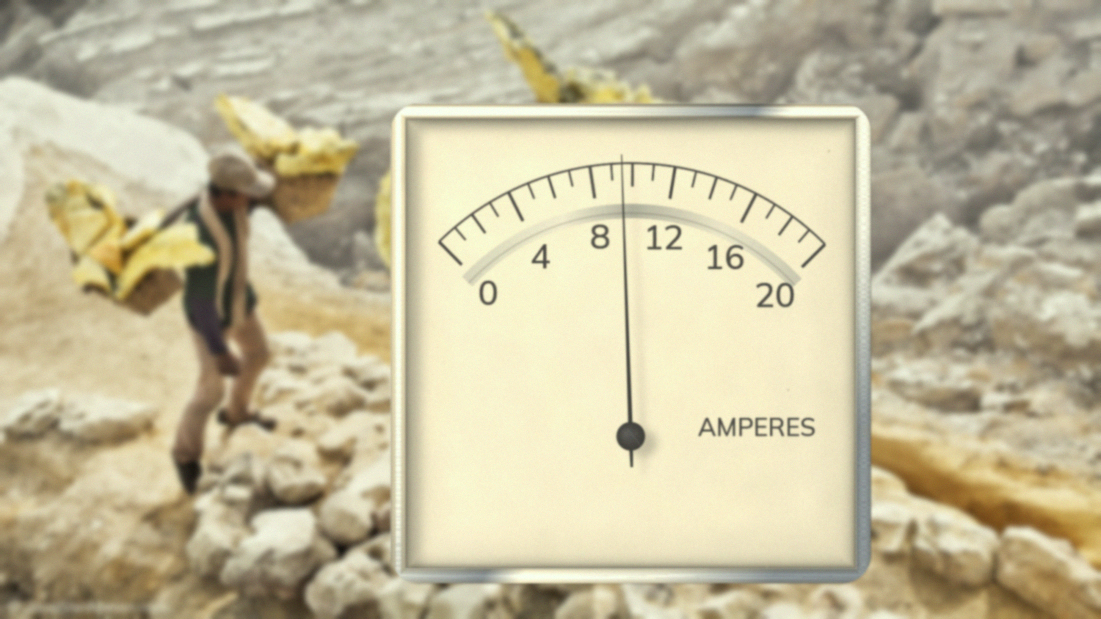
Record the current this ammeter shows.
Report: 9.5 A
